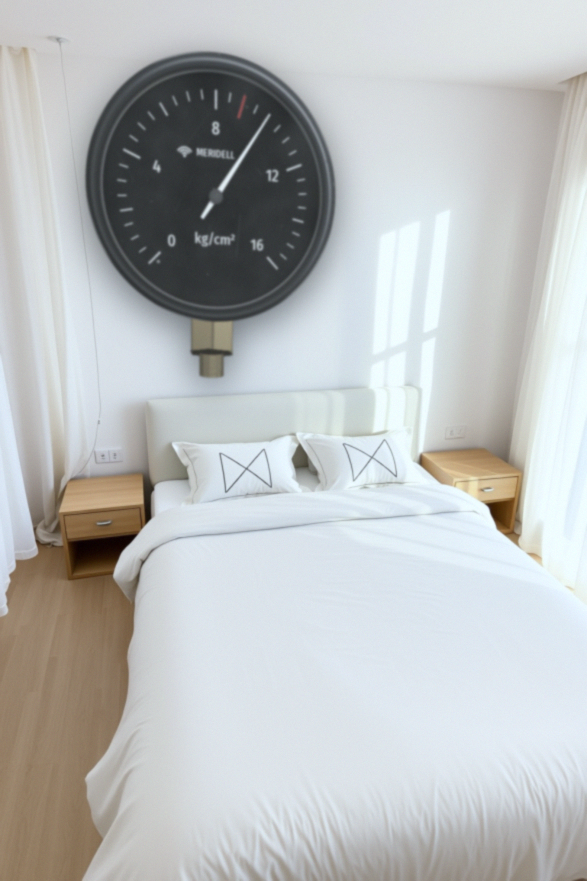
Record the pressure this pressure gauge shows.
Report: 10 kg/cm²
